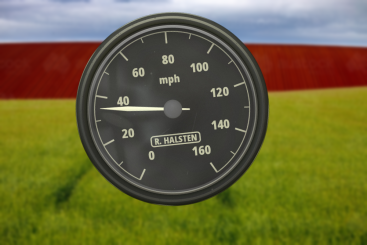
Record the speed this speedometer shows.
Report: 35 mph
